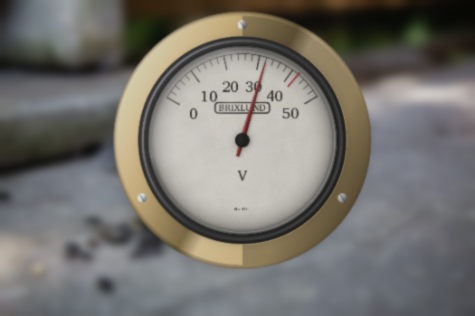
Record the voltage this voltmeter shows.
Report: 32 V
